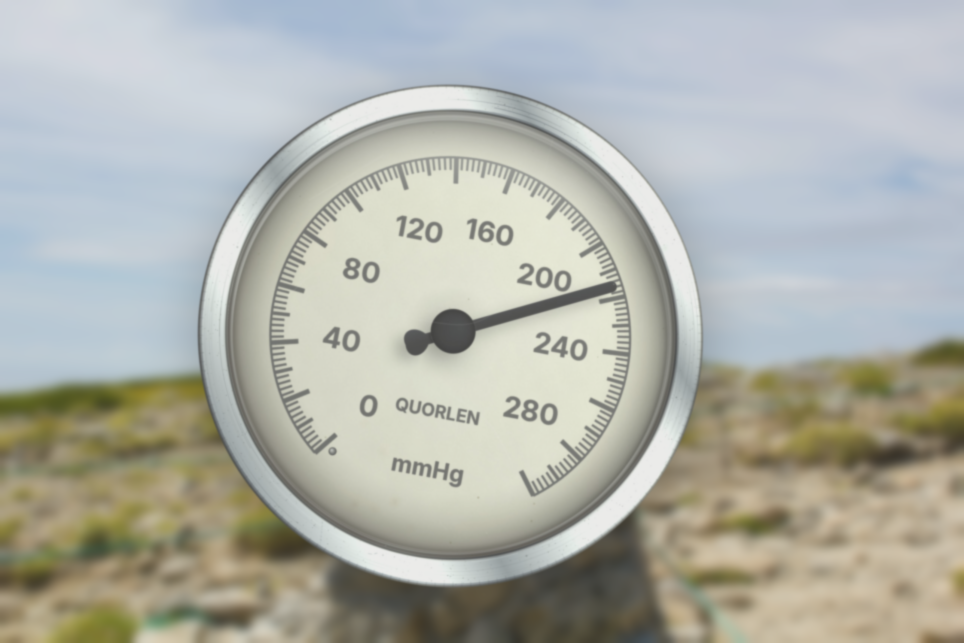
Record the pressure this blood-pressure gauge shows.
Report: 216 mmHg
